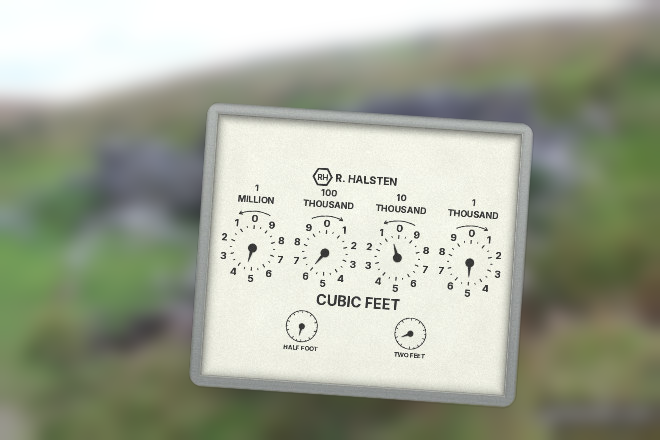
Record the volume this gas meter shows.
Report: 460500 ft³
